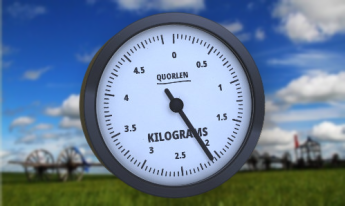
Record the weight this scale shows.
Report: 2.1 kg
